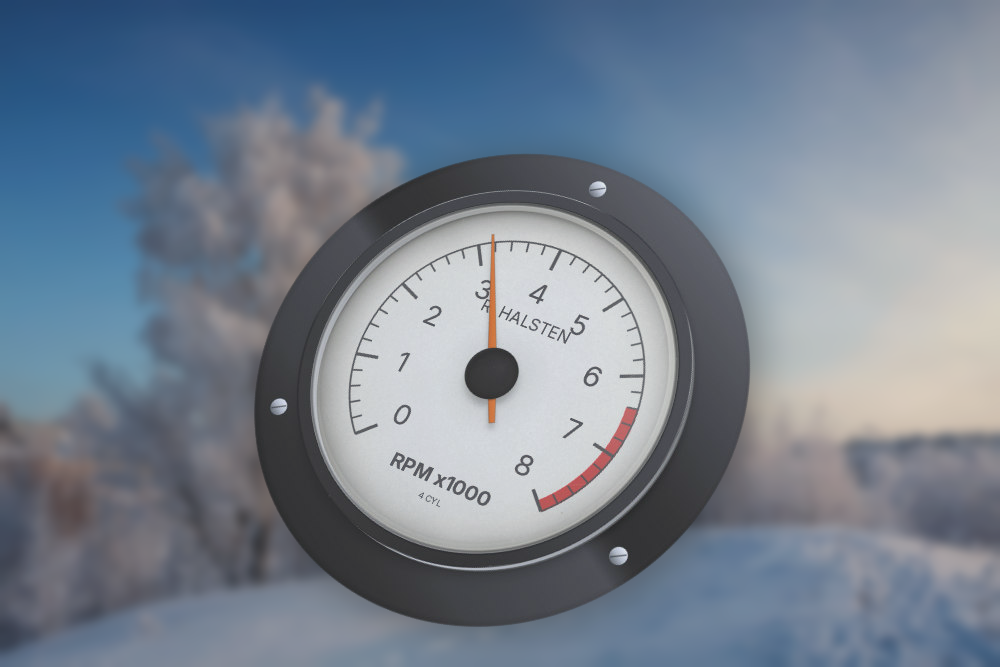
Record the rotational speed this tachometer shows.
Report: 3200 rpm
